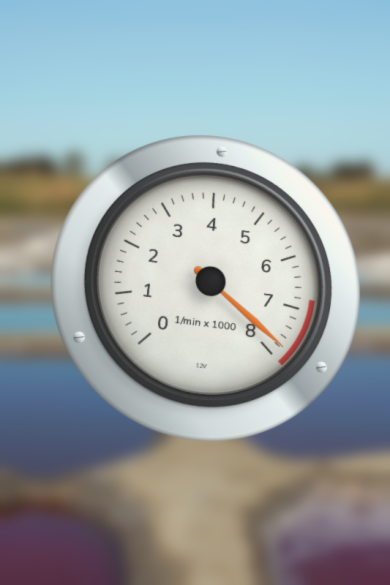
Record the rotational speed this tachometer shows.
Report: 7800 rpm
